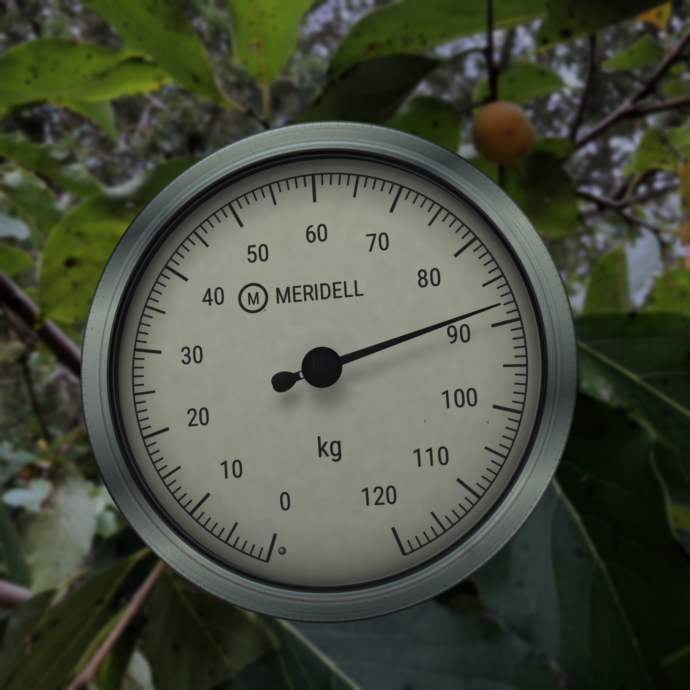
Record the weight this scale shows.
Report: 88 kg
